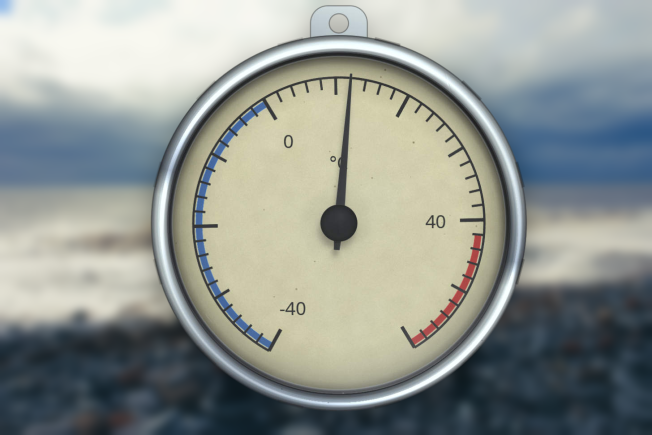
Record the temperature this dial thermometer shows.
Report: 12 °C
